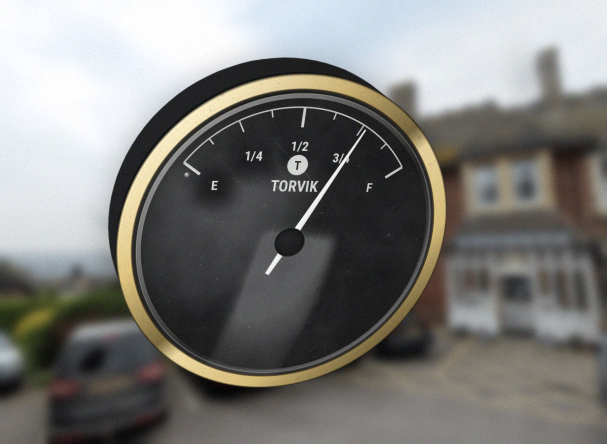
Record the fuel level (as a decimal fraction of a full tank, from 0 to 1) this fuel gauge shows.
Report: 0.75
